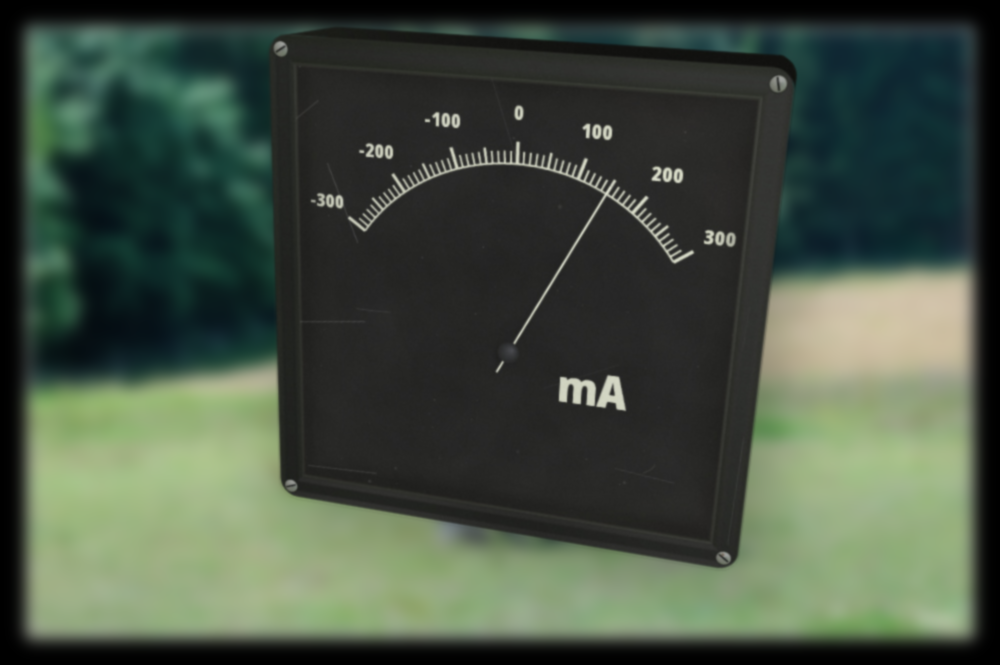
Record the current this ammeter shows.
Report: 150 mA
